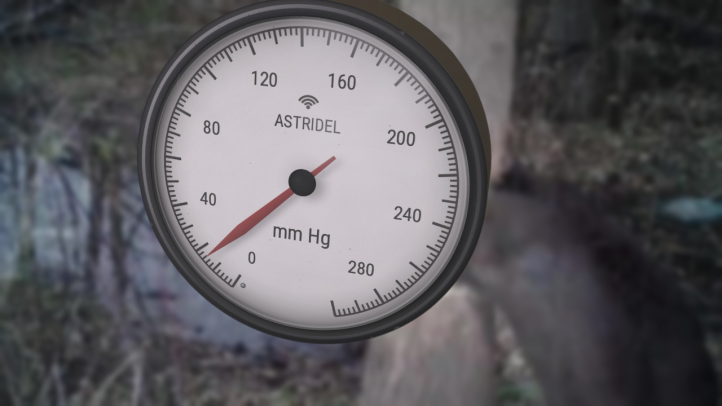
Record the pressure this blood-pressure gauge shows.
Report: 16 mmHg
